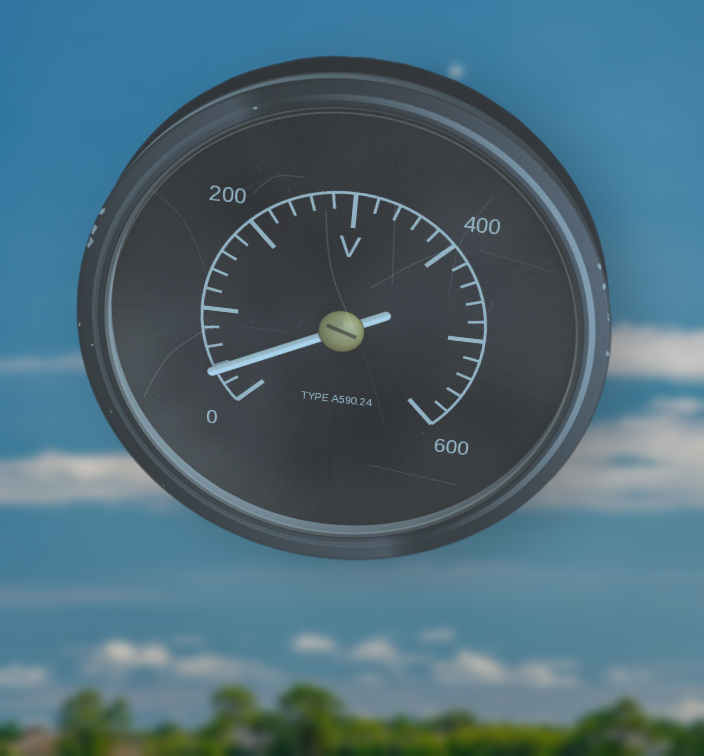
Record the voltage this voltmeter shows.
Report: 40 V
